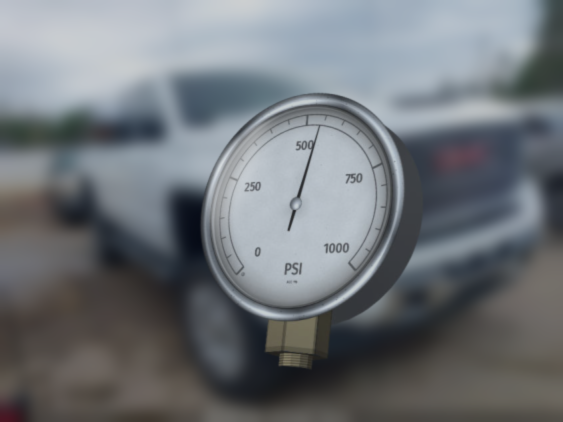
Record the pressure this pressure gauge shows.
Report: 550 psi
